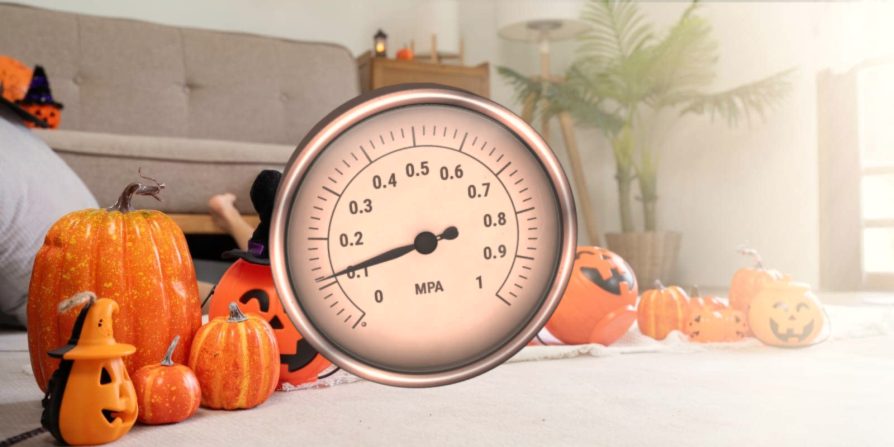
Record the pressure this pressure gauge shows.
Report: 0.12 MPa
